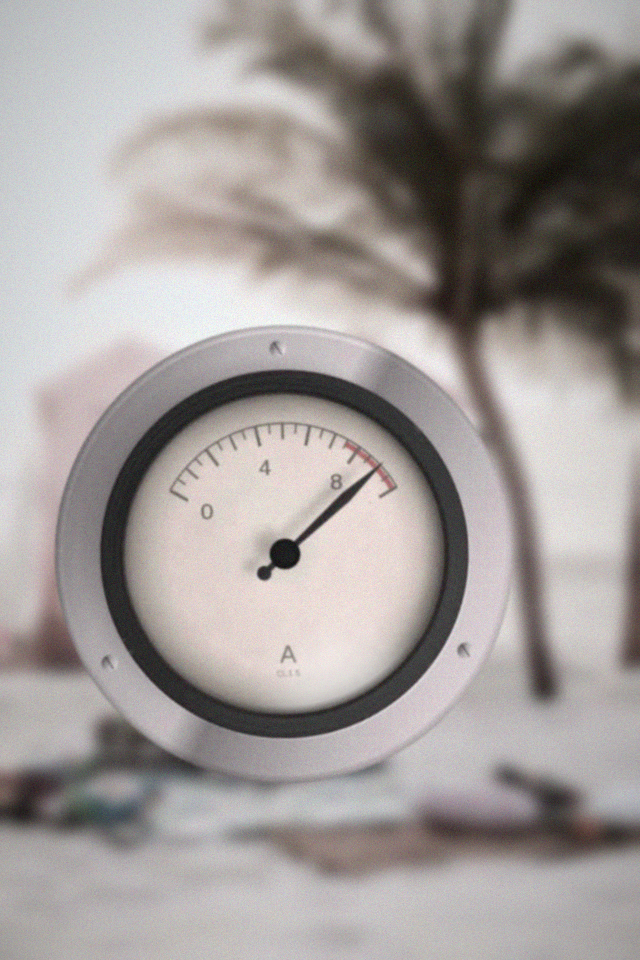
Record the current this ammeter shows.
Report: 9 A
